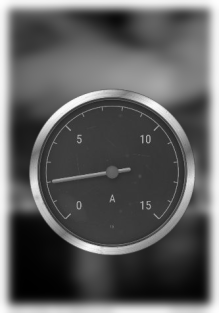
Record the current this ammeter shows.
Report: 2 A
